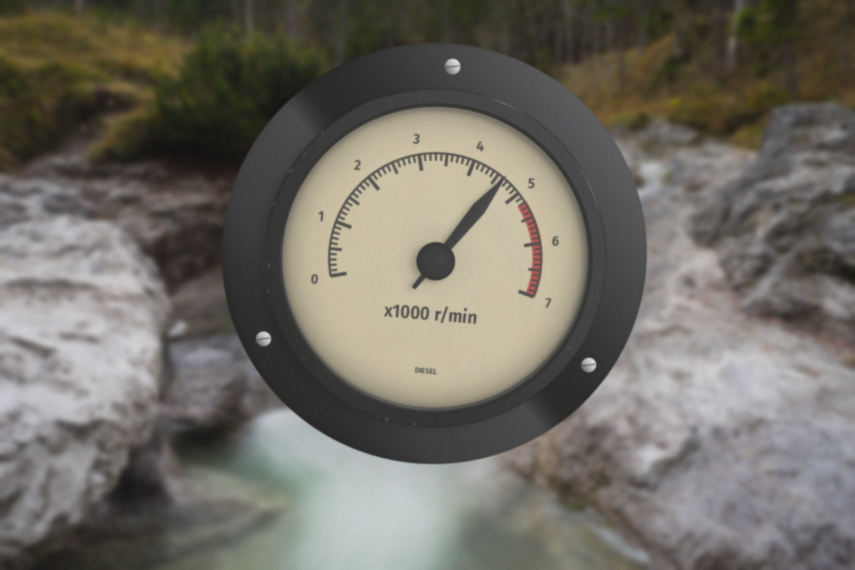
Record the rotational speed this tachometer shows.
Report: 4600 rpm
